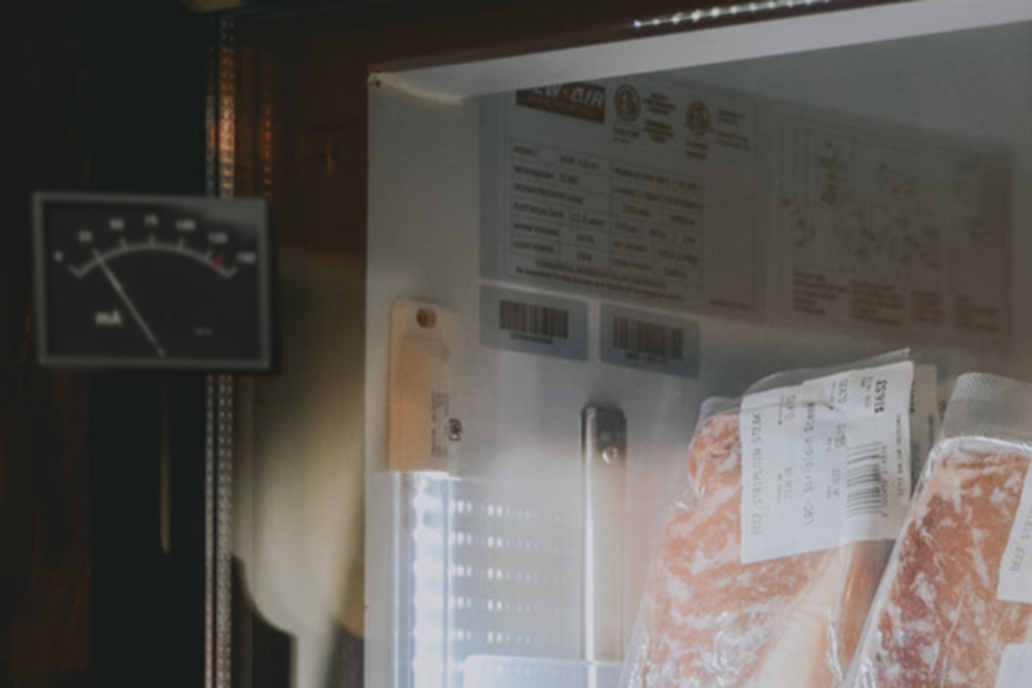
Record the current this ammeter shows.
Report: 25 mA
